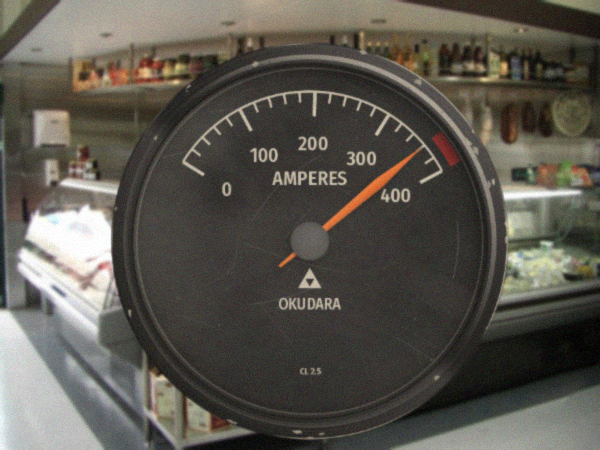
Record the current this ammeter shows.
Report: 360 A
